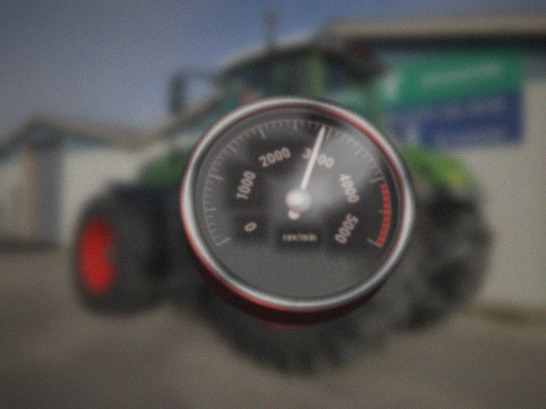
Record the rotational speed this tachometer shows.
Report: 2900 rpm
